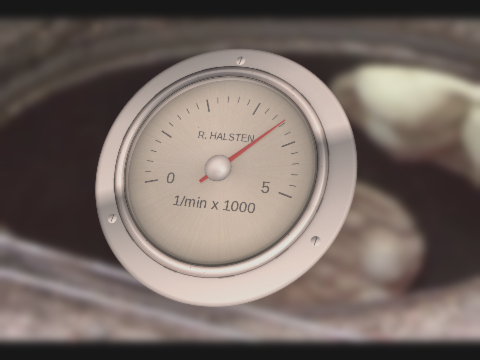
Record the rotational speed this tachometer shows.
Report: 3600 rpm
